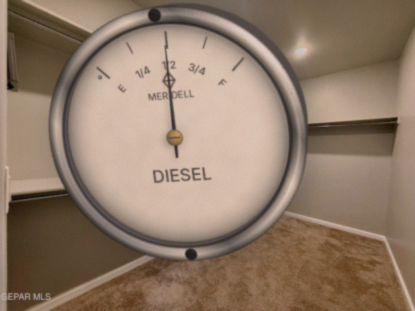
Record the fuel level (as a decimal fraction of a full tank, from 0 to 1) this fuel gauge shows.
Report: 0.5
